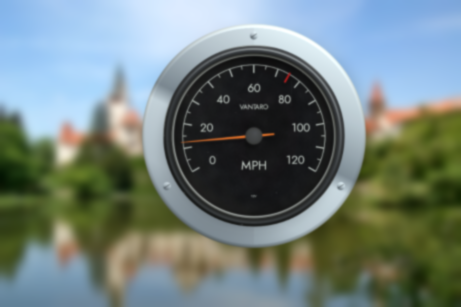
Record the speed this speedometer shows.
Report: 12.5 mph
